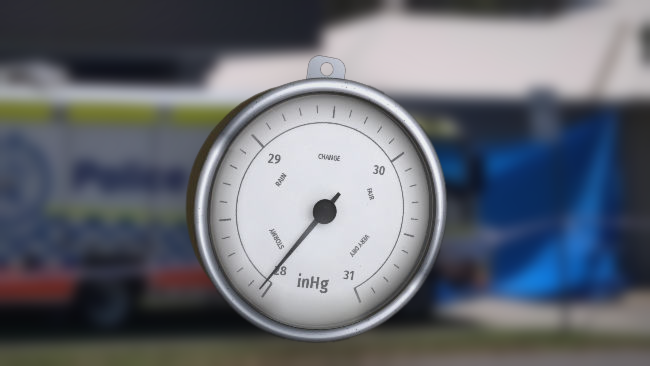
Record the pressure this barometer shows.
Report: 28.05 inHg
